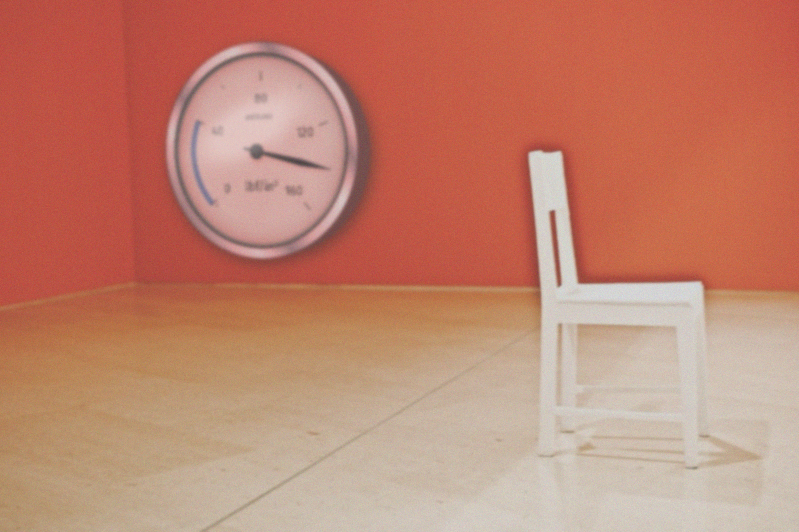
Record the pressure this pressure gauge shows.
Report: 140 psi
